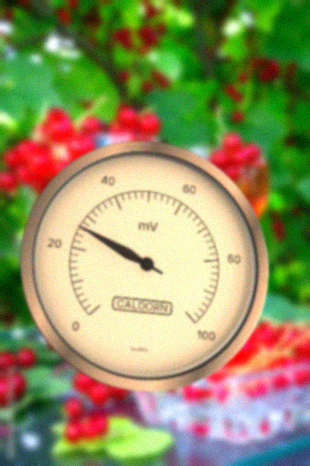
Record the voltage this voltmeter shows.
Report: 26 mV
